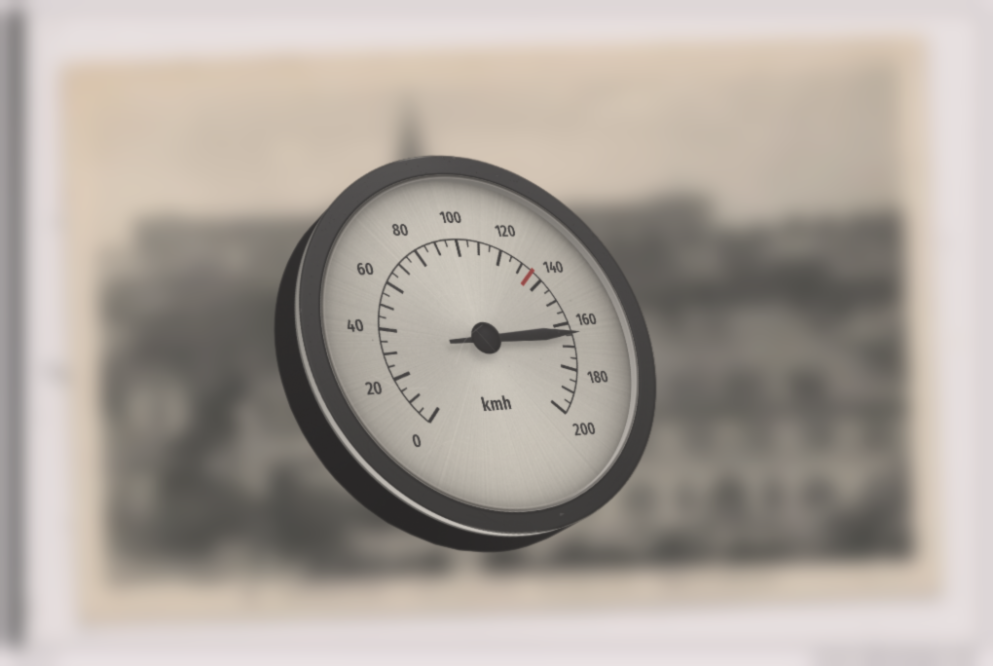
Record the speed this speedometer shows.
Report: 165 km/h
